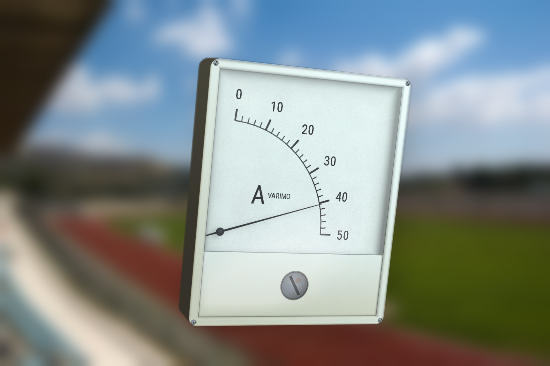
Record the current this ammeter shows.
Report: 40 A
